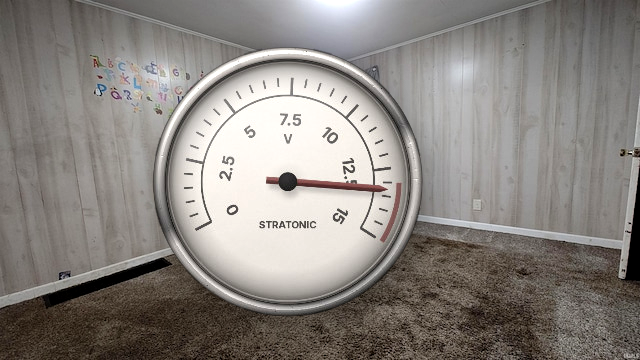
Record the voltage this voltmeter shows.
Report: 13.25 V
